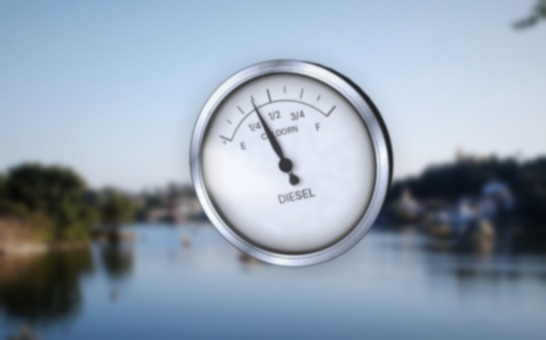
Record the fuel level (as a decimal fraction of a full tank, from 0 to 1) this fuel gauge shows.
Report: 0.375
